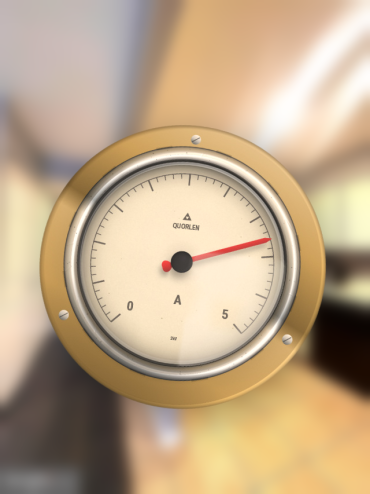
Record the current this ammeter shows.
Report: 3.8 A
